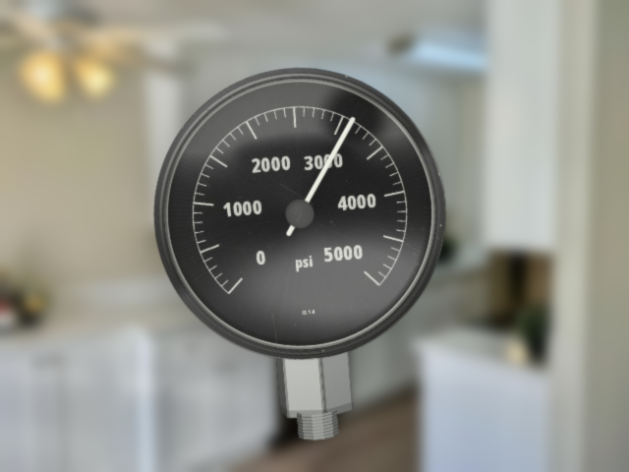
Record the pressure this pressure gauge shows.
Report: 3100 psi
